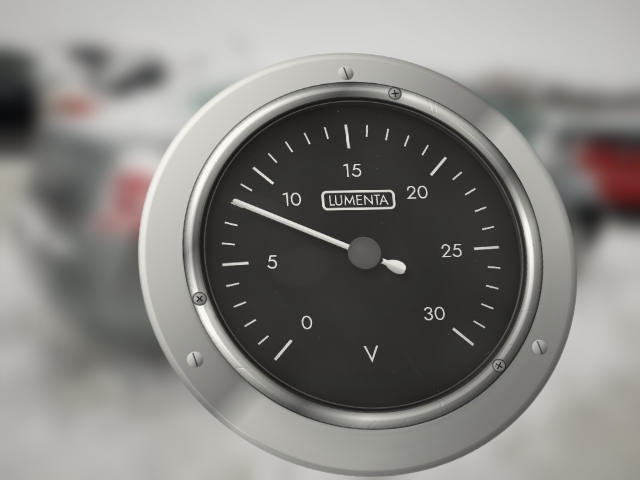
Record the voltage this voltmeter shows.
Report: 8 V
